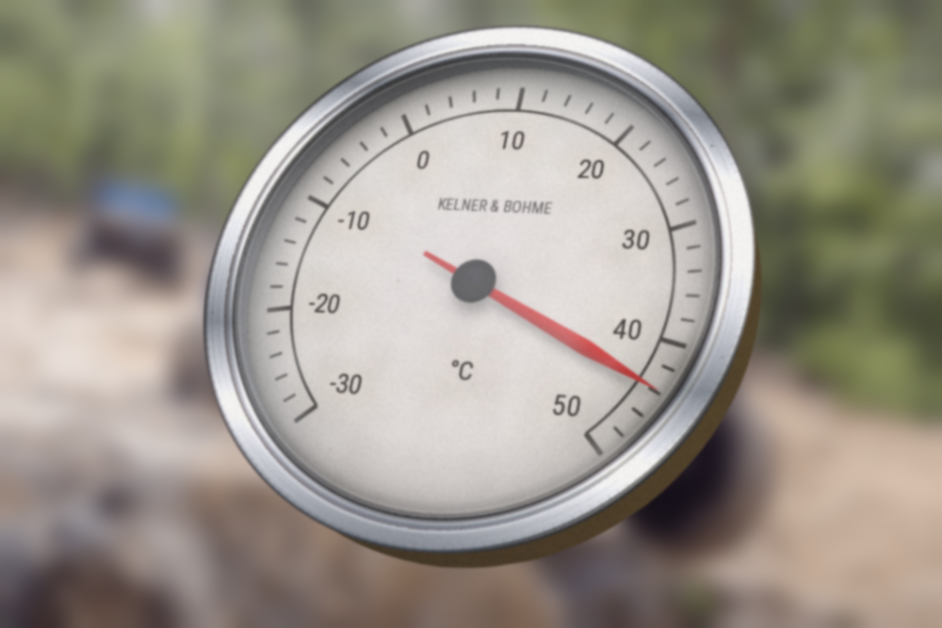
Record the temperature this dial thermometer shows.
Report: 44 °C
